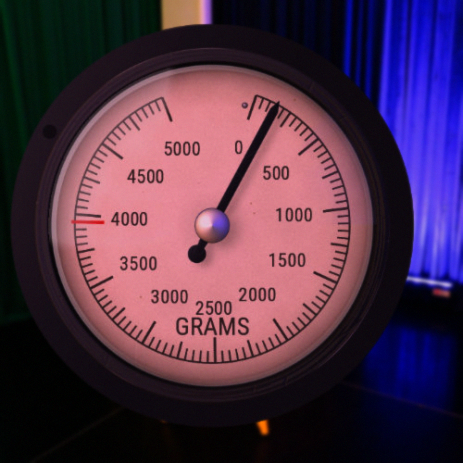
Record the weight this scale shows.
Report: 150 g
